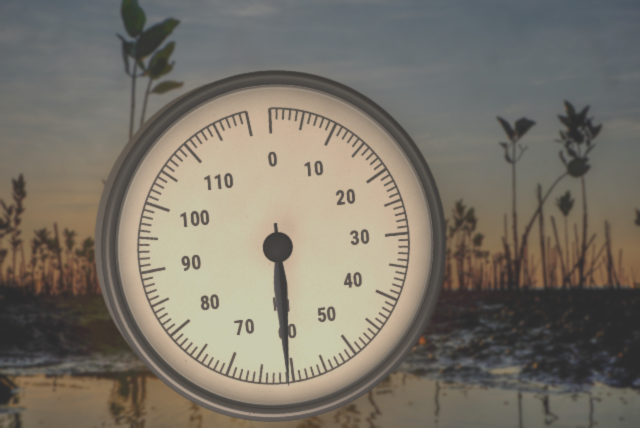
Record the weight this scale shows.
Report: 61 kg
